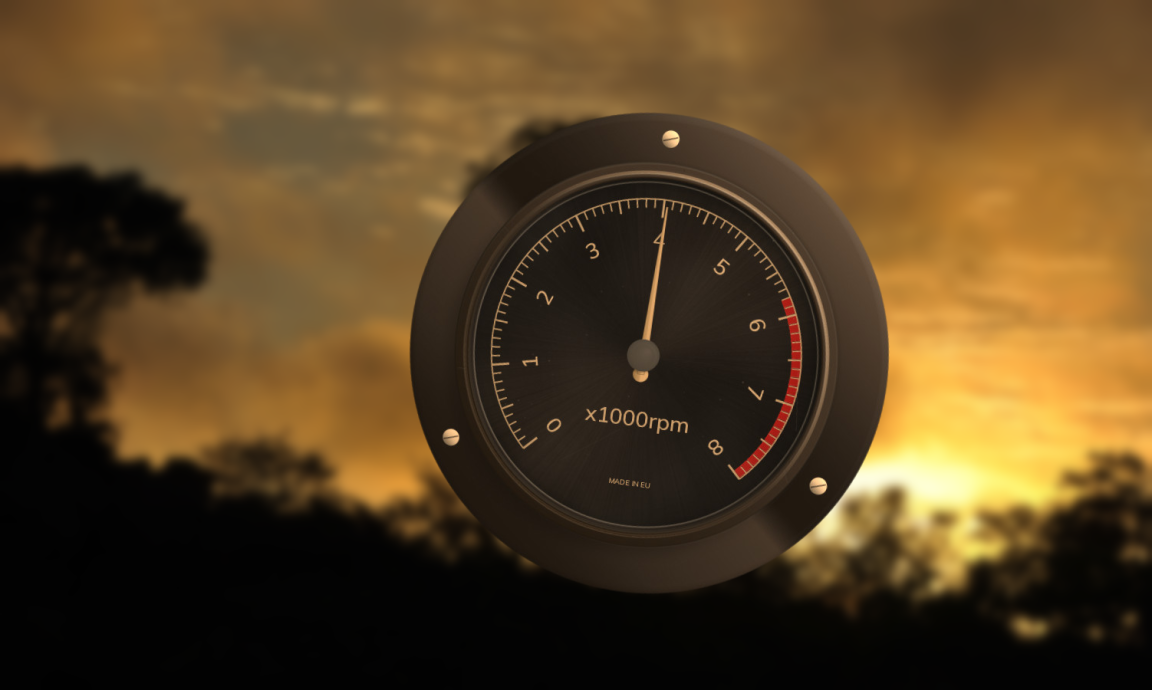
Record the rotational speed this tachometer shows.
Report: 4050 rpm
